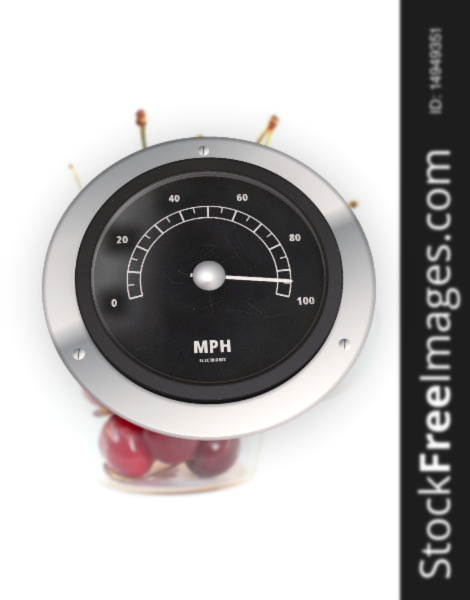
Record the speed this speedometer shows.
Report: 95 mph
